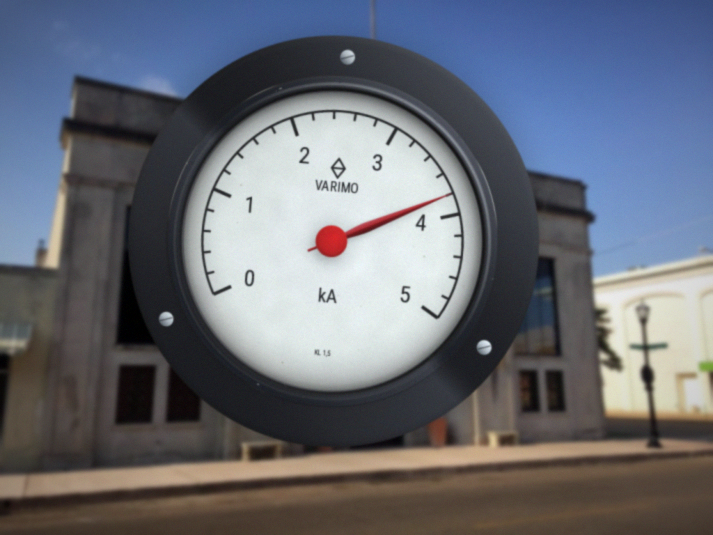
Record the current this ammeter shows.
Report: 3.8 kA
